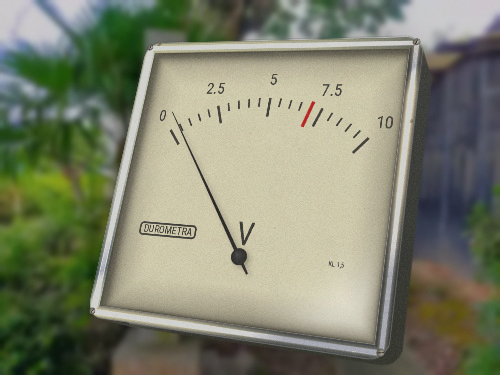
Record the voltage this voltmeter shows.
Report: 0.5 V
